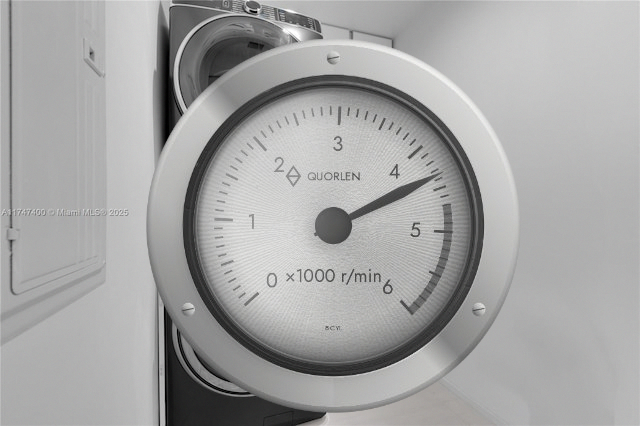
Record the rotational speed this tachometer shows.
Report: 4350 rpm
